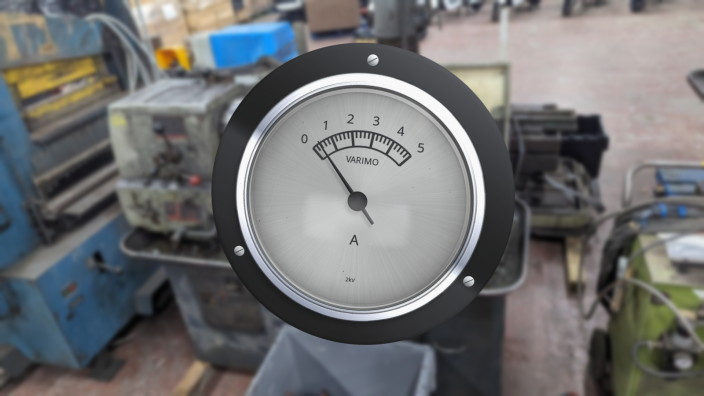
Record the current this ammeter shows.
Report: 0.4 A
